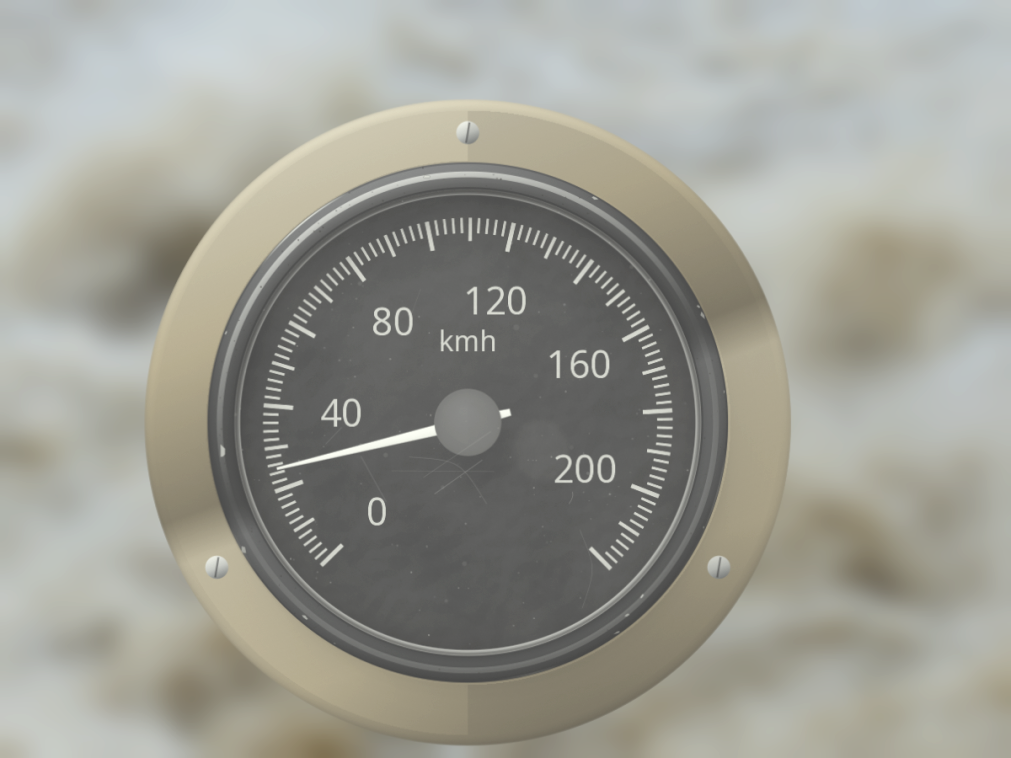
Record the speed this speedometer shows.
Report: 25 km/h
